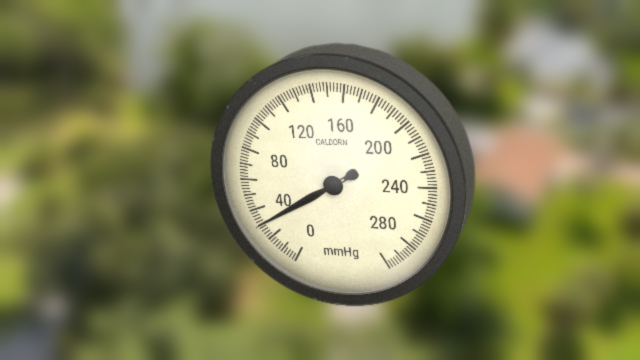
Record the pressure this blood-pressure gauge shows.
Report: 30 mmHg
